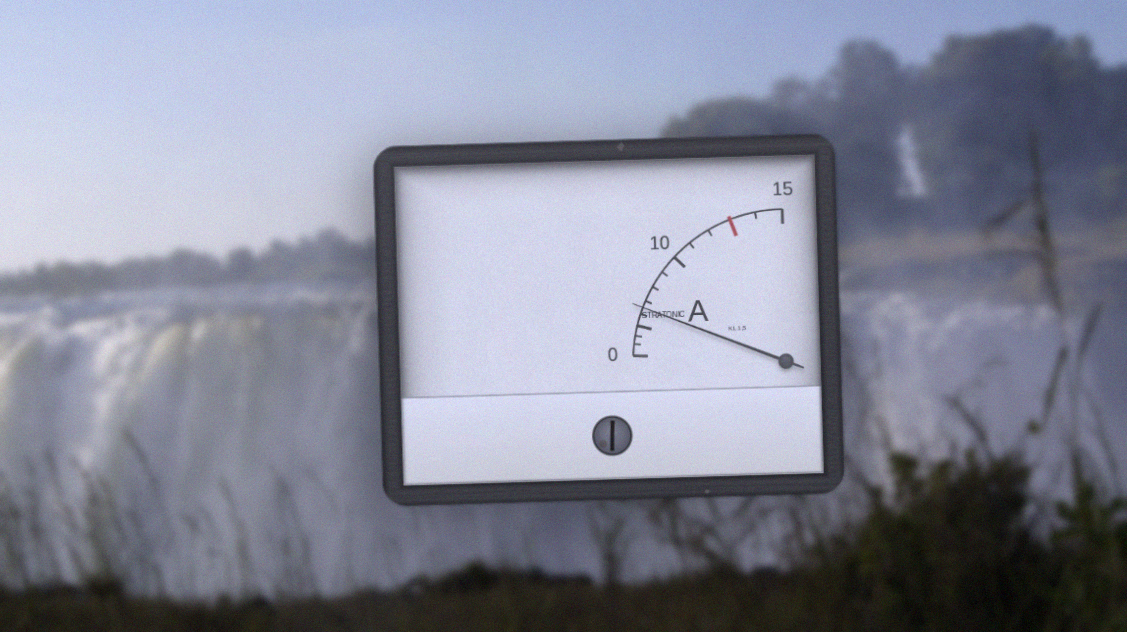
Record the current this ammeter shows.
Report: 6.5 A
